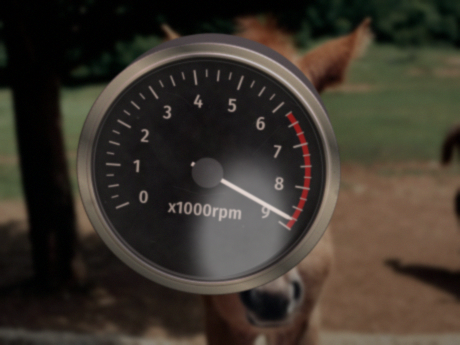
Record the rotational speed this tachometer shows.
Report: 8750 rpm
